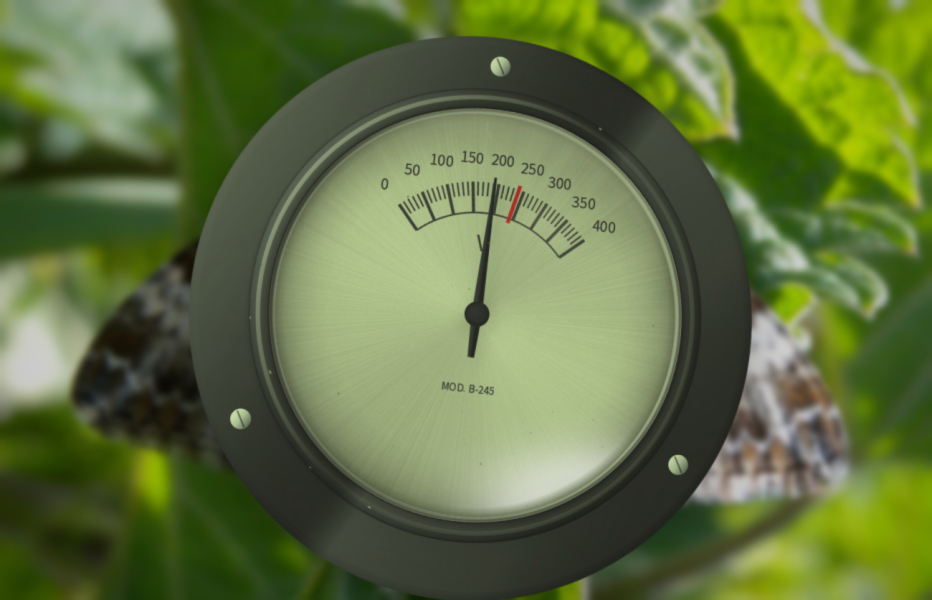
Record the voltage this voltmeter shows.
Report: 190 V
